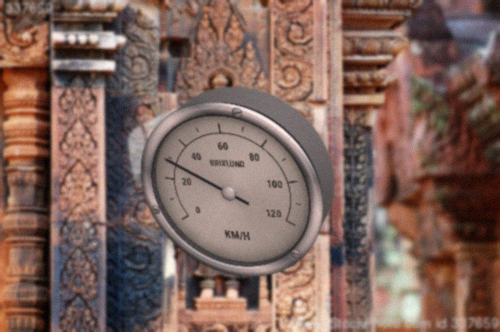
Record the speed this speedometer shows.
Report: 30 km/h
